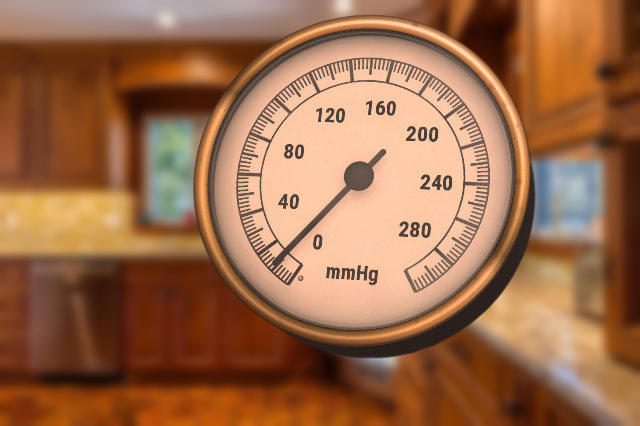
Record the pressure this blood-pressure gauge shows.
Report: 10 mmHg
